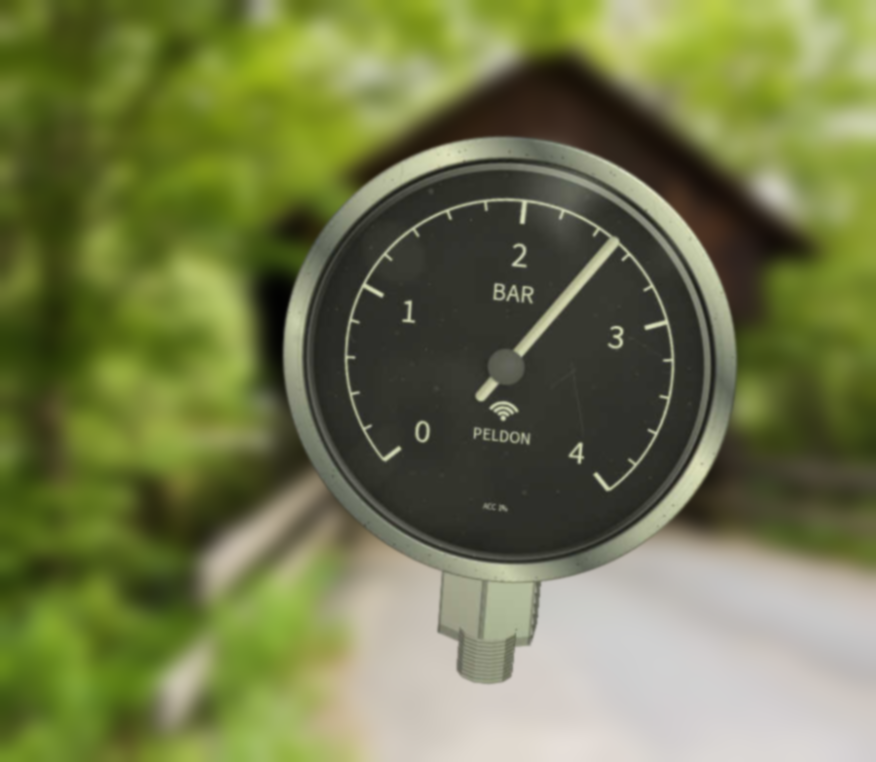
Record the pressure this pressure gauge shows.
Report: 2.5 bar
